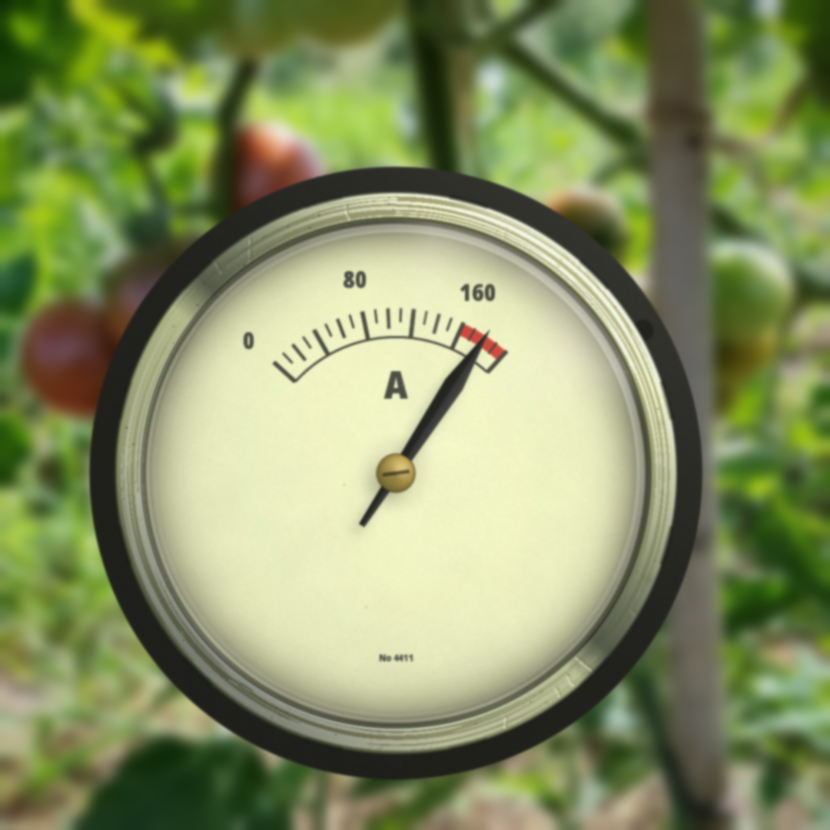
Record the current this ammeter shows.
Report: 180 A
